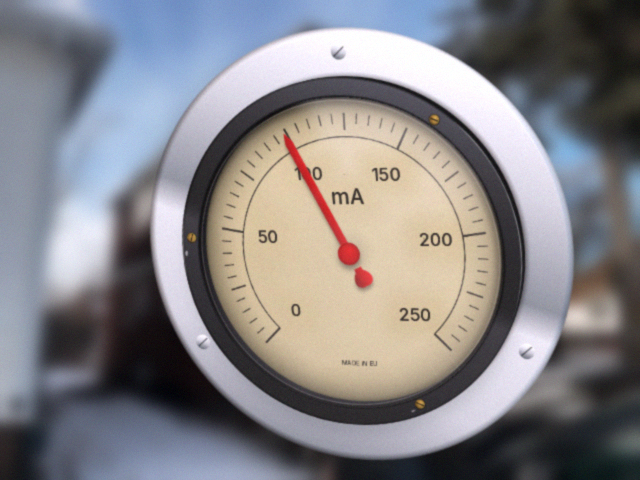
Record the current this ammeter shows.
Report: 100 mA
